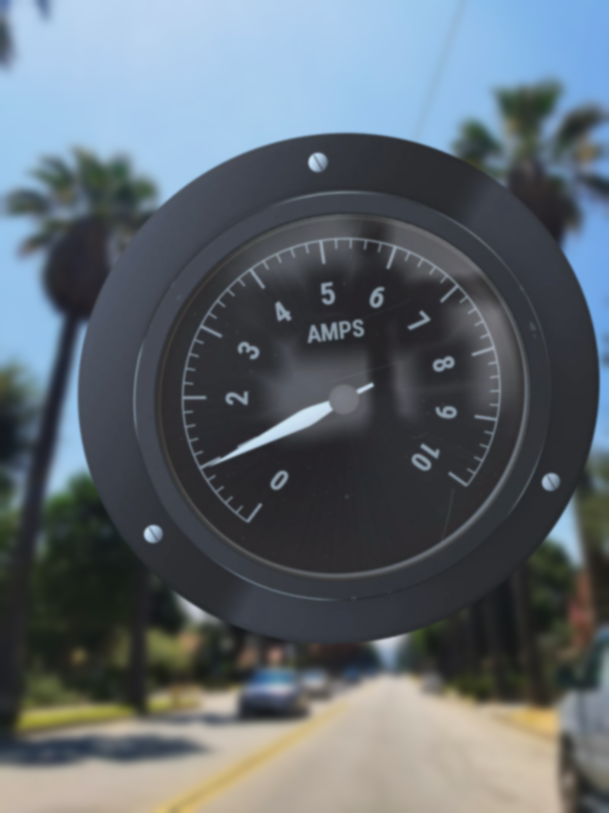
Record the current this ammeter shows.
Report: 1 A
